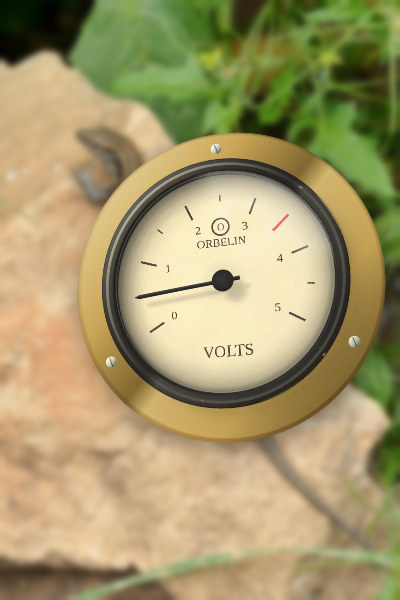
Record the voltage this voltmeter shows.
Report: 0.5 V
